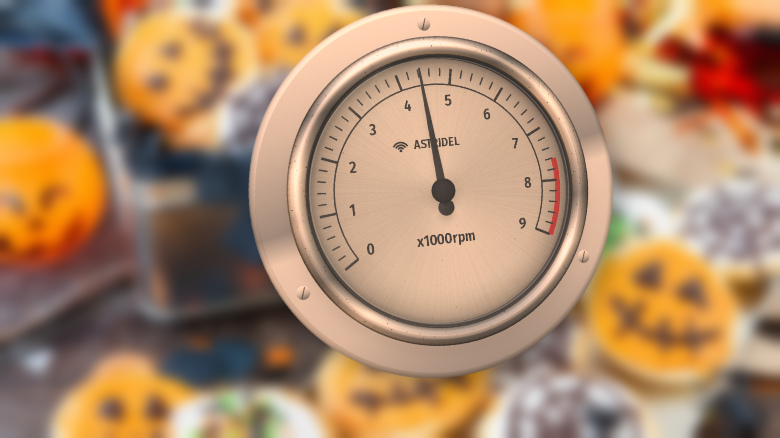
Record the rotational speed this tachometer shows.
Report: 4400 rpm
